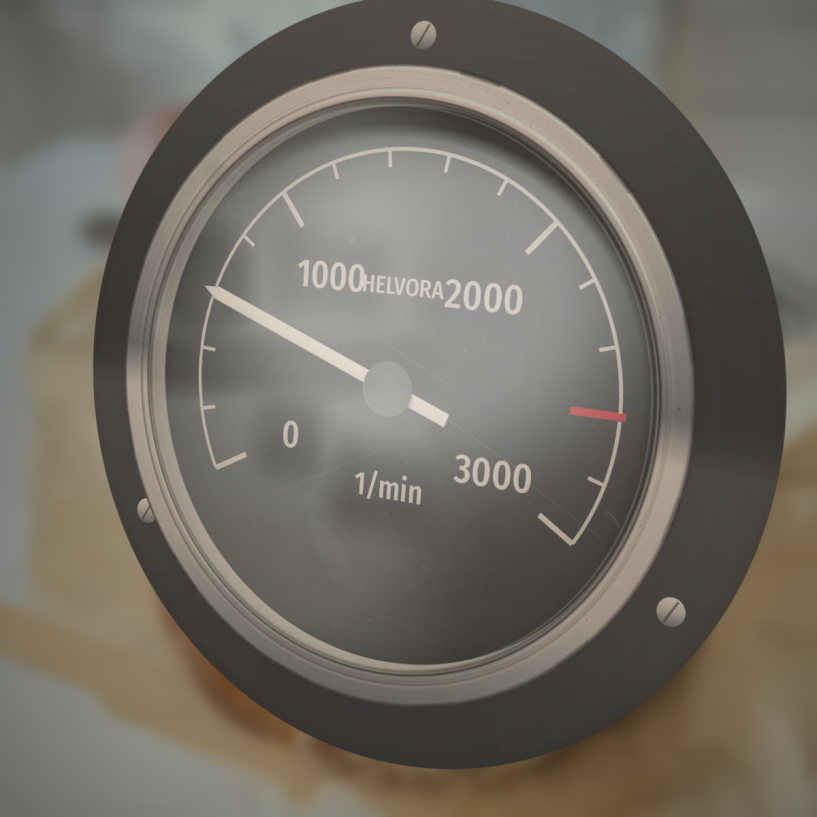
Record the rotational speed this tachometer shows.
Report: 600 rpm
